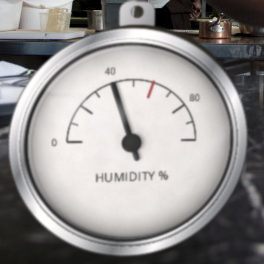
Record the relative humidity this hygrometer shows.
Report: 40 %
